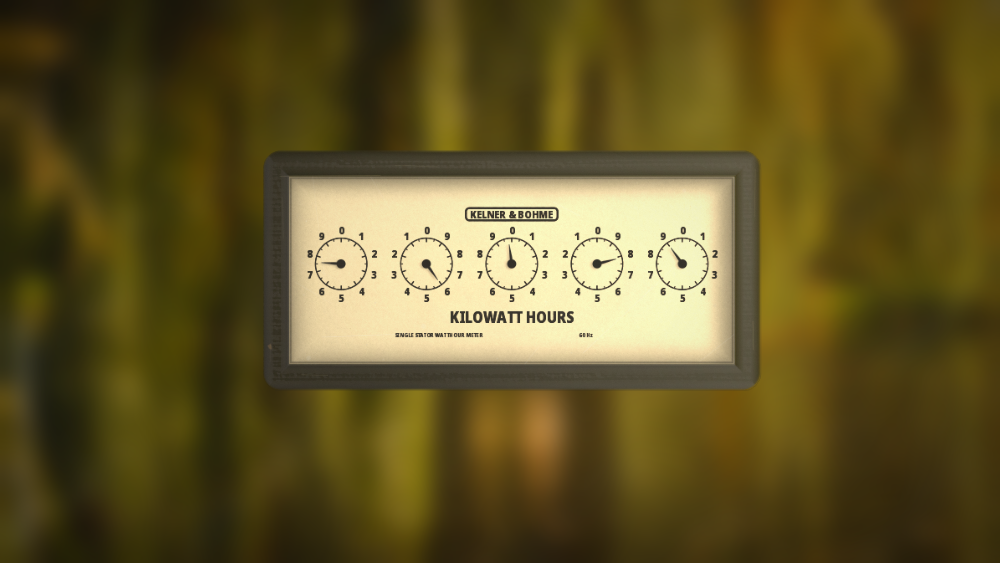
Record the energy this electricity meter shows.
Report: 75979 kWh
